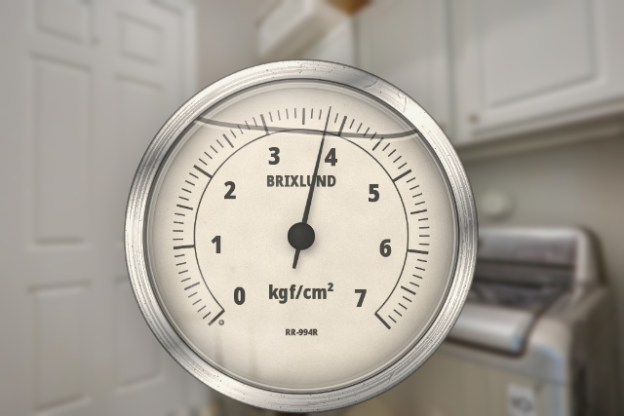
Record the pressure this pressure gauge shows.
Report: 3.8 kg/cm²
